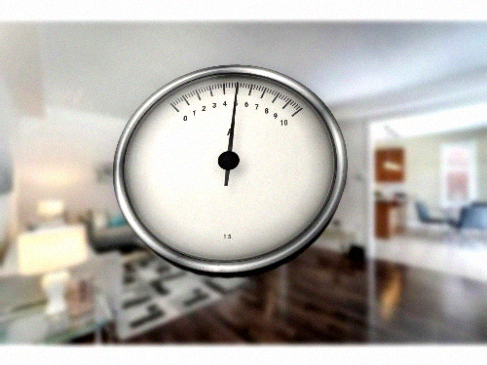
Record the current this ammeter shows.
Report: 5 A
